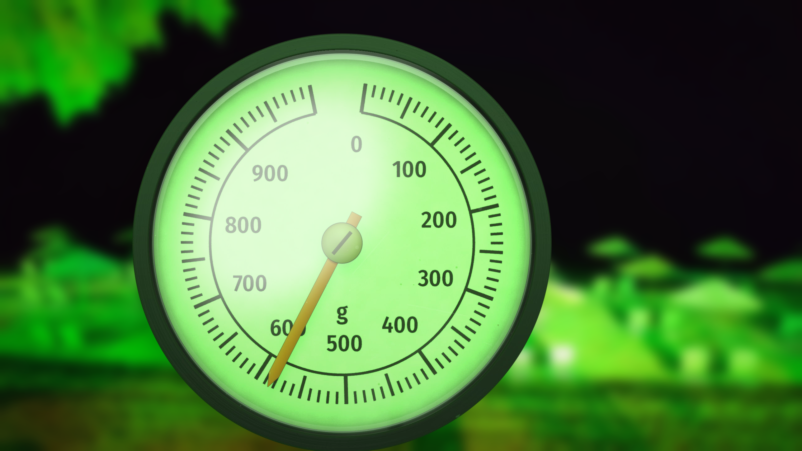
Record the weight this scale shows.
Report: 585 g
